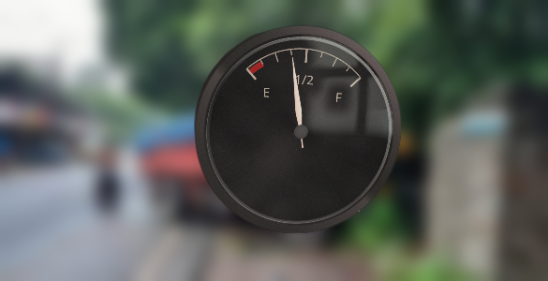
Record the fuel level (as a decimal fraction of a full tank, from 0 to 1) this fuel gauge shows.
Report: 0.375
